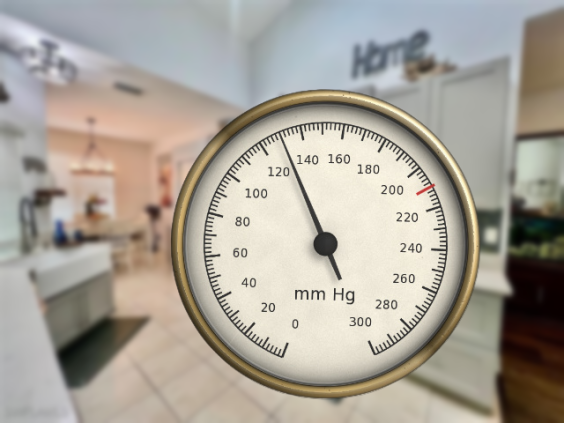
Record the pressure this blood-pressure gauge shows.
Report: 130 mmHg
